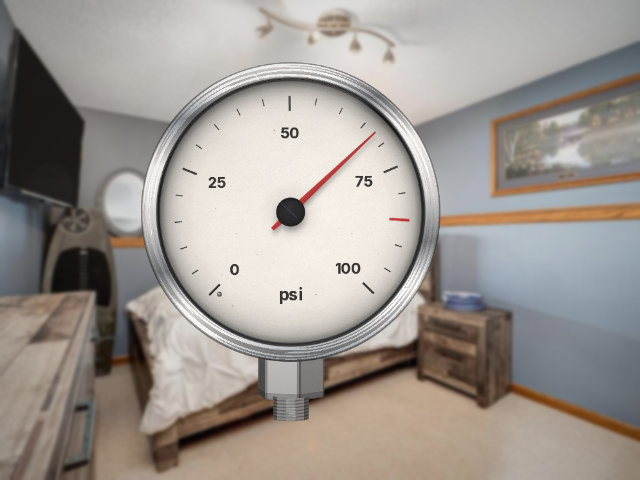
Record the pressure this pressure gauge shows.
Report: 67.5 psi
